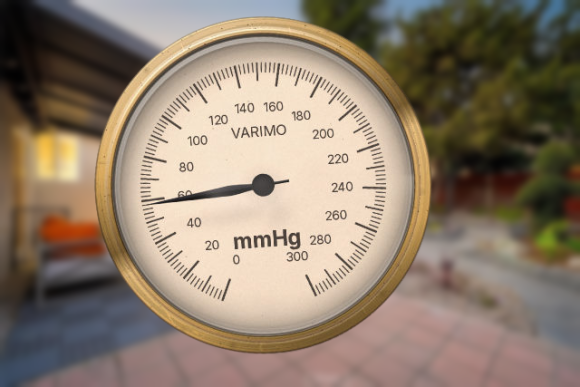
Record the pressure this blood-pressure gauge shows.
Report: 58 mmHg
